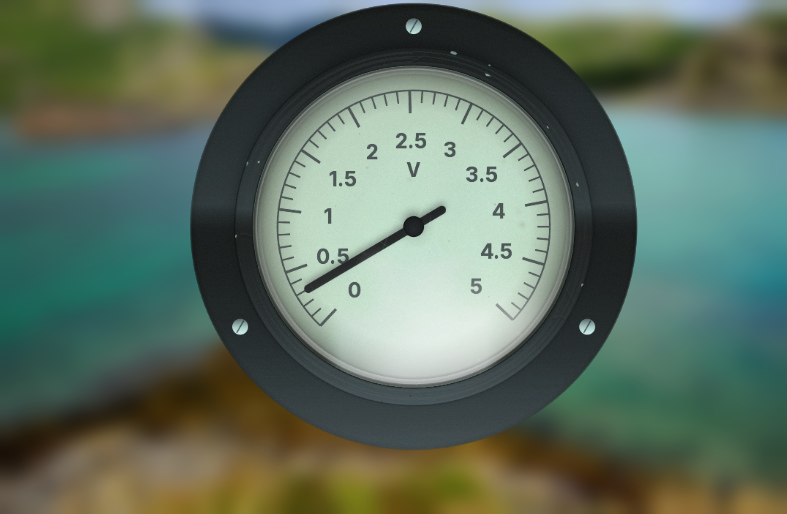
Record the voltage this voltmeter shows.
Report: 0.3 V
